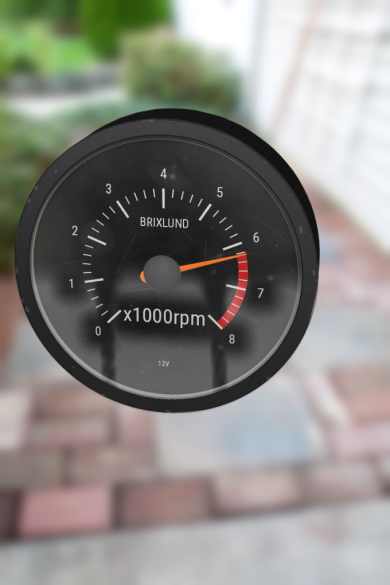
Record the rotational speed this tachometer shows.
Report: 6200 rpm
